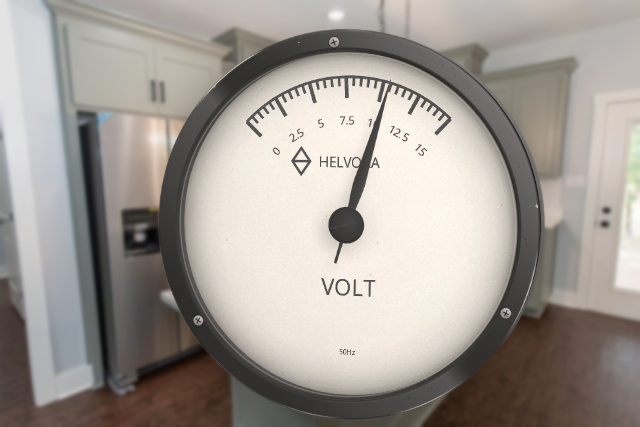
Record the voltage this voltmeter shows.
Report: 10.5 V
